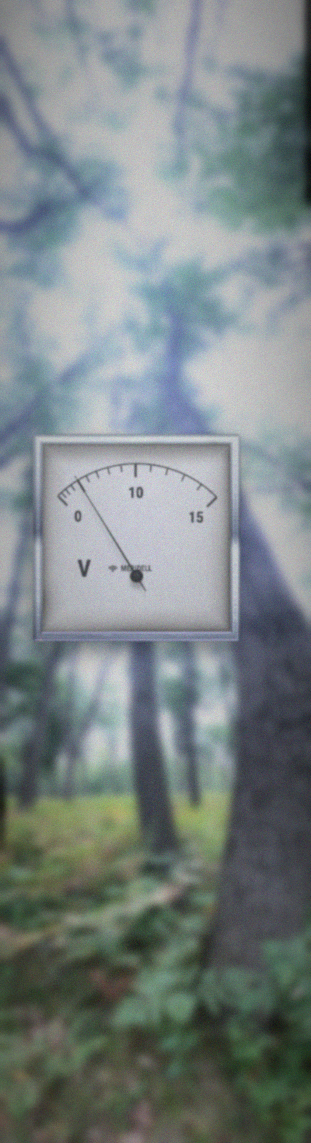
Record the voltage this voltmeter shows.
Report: 5 V
